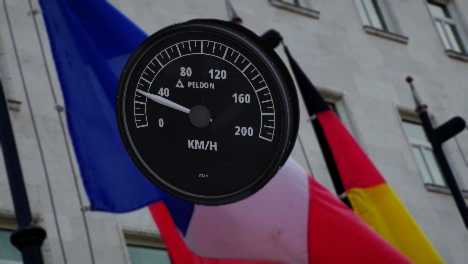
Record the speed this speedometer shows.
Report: 30 km/h
